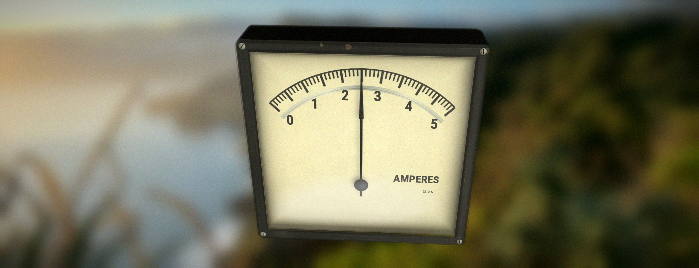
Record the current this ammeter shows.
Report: 2.5 A
